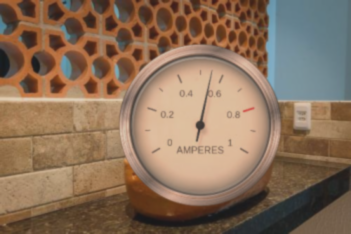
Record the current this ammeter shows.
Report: 0.55 A
